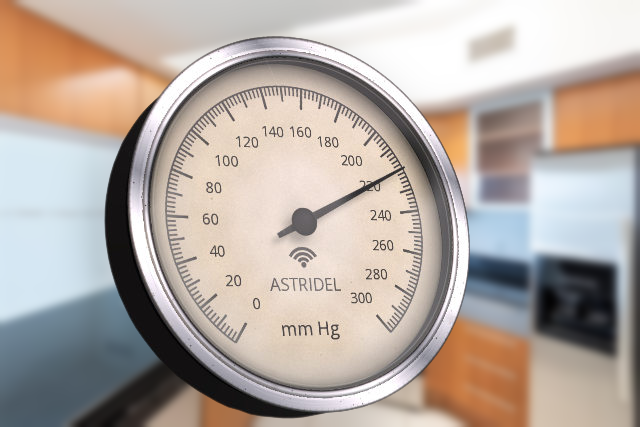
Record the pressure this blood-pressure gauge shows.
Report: 220 mmHg
